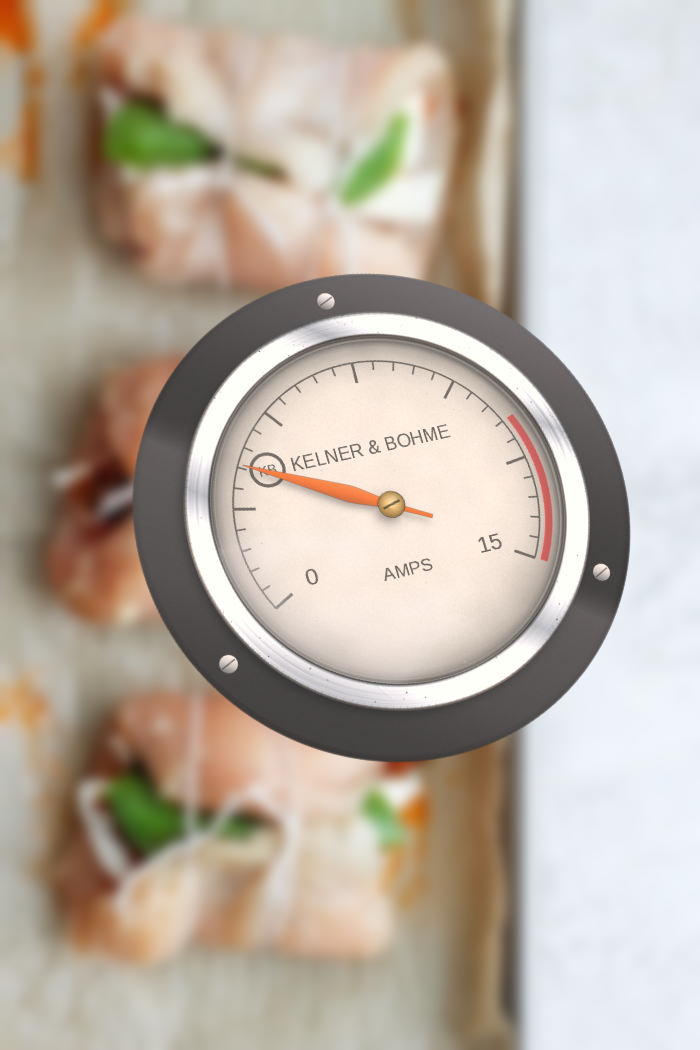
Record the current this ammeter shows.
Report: 3.5 A
